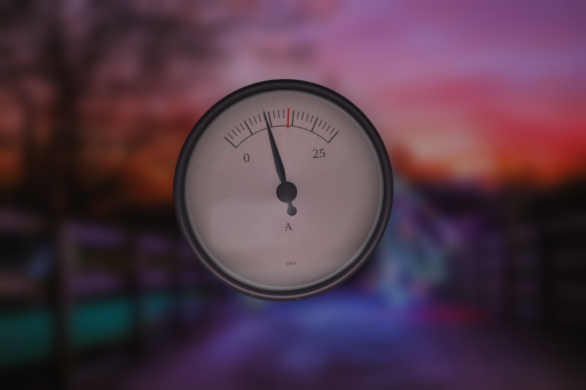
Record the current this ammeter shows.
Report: 9 A
